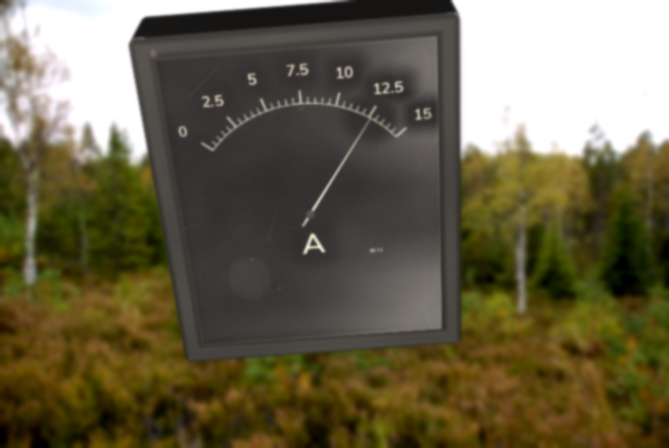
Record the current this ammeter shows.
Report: 12.5 A
